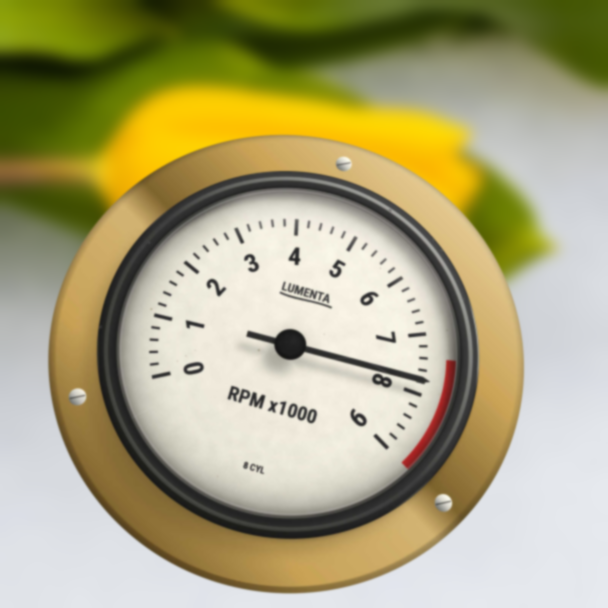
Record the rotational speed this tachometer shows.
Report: 7800 rpm
